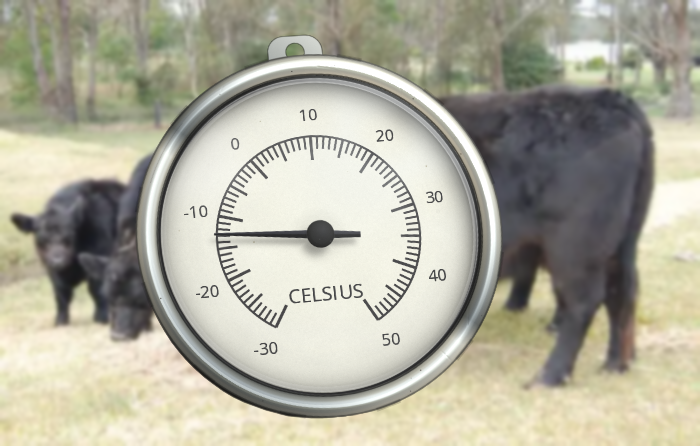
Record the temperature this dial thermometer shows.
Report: -13 °C
